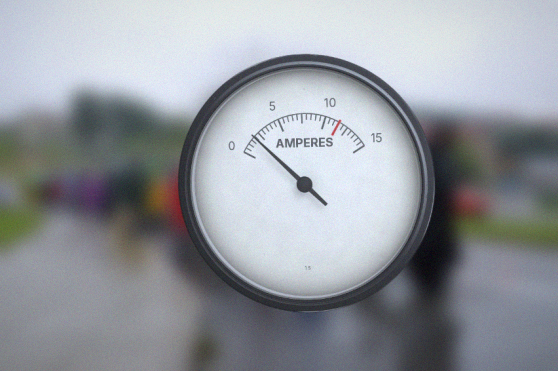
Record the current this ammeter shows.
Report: 2 A
